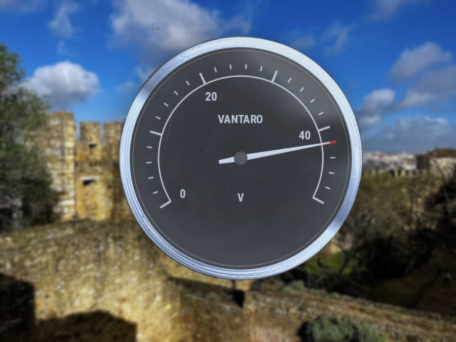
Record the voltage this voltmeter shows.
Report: 42 V
